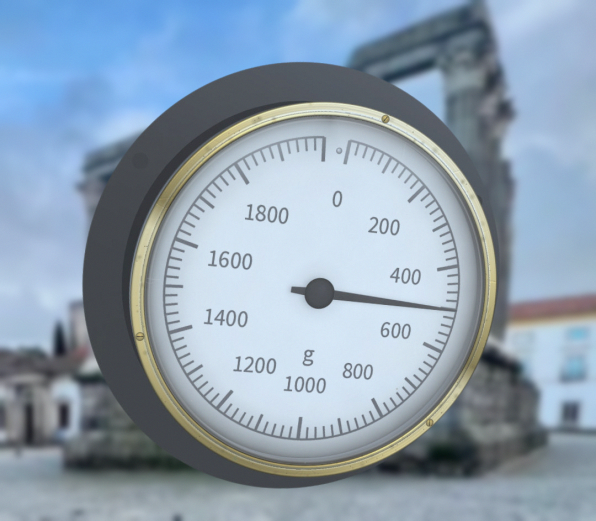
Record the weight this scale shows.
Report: 500 g
